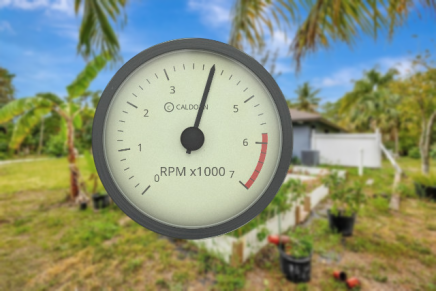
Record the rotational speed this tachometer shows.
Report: 4000 rpm
